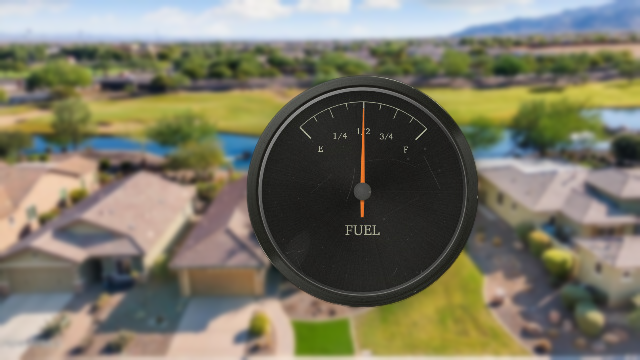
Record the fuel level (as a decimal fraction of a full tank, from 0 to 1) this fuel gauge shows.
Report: 0.5
